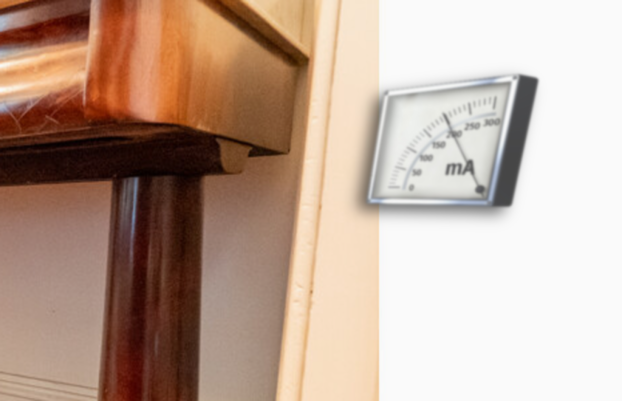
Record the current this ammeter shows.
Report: 200 mA
